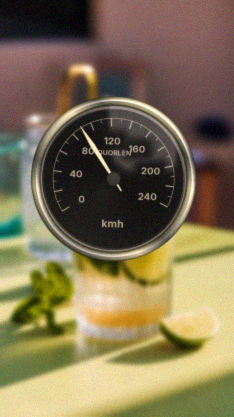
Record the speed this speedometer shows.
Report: 90 km/h
